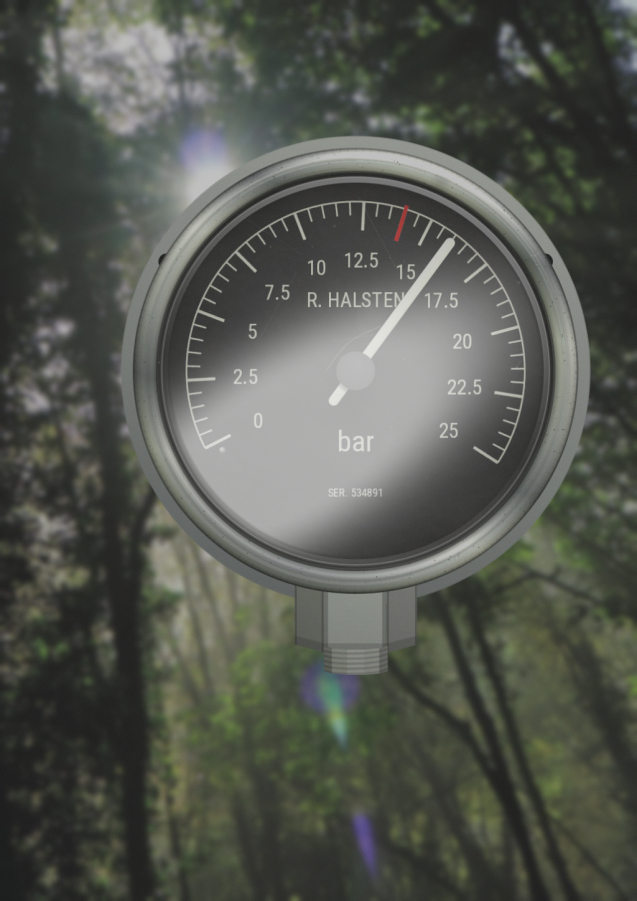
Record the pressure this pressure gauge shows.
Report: 16 bar
